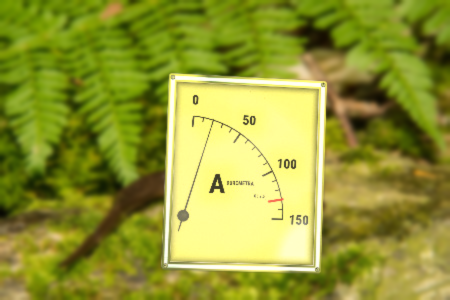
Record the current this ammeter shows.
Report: 20 A
